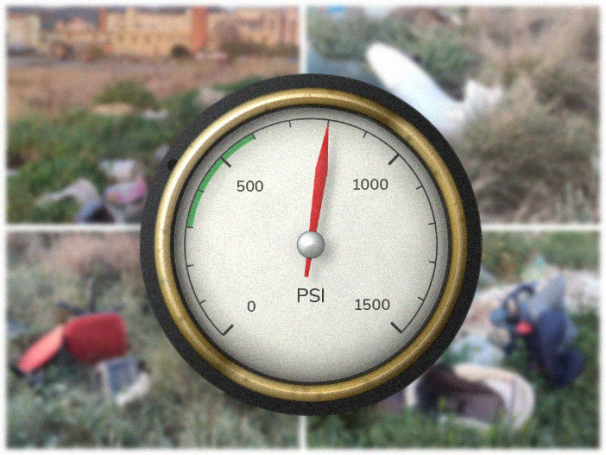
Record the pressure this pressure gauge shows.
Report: 800 psi
